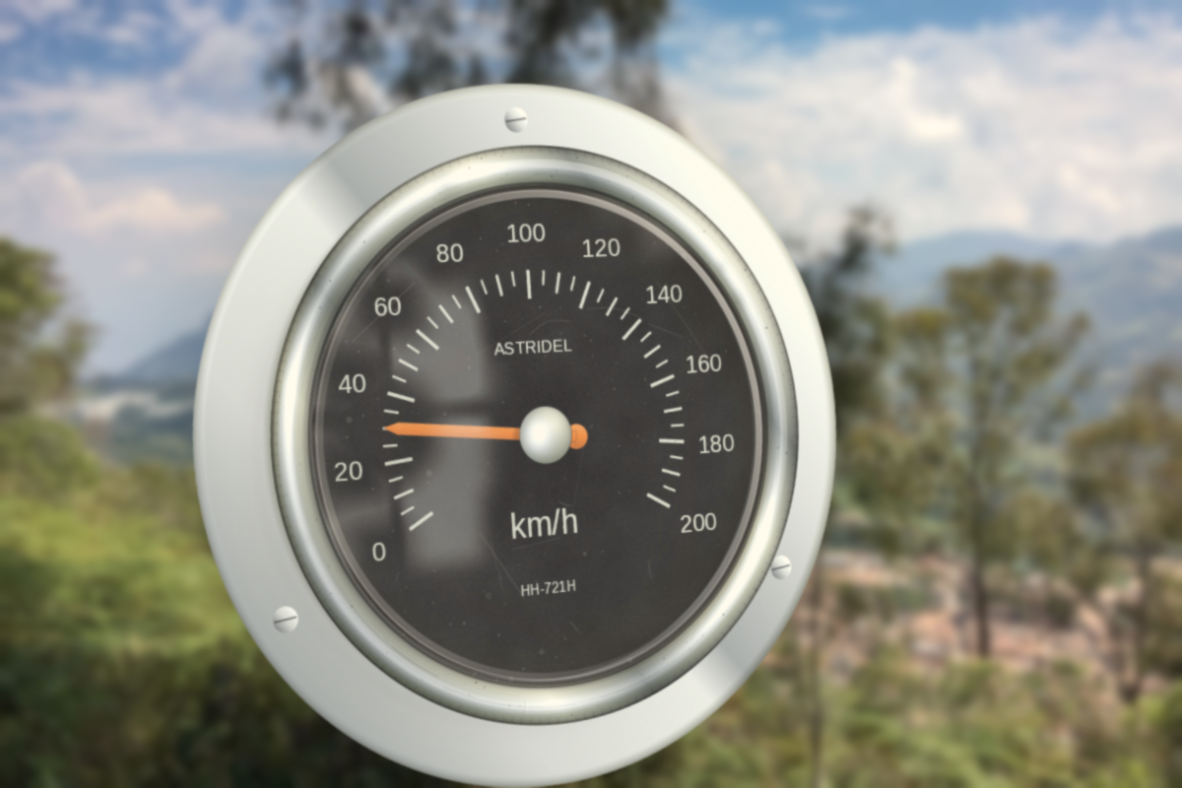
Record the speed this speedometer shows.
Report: 30 km/h
